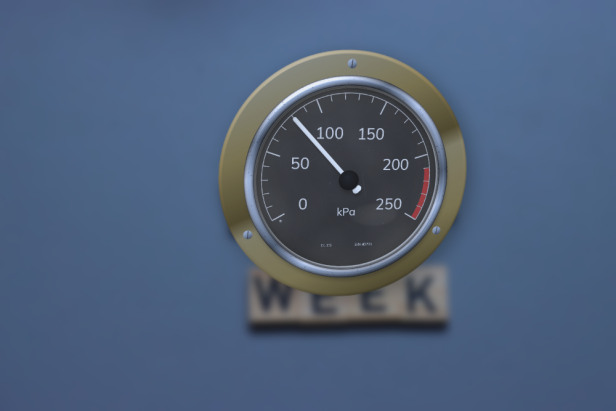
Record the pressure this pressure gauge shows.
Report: 80 kPa
